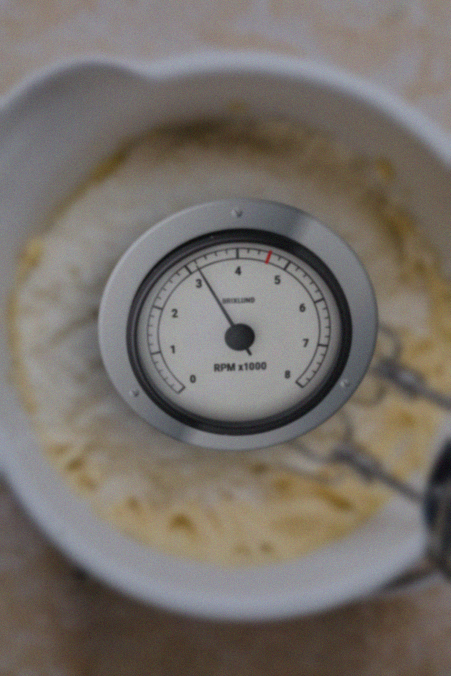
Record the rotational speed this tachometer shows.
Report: 3200 rpm
